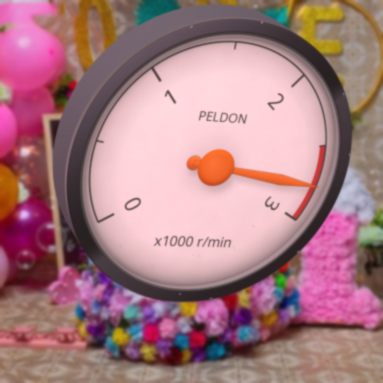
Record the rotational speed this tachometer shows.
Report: 2750 rpm
